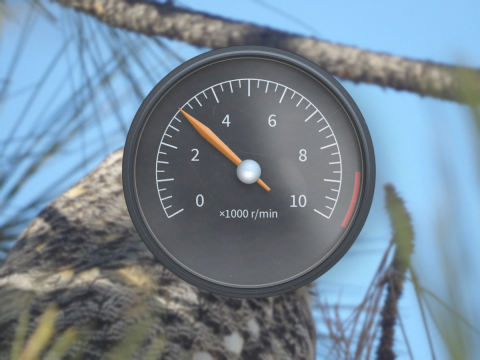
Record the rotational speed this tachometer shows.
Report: 3000 rpm
